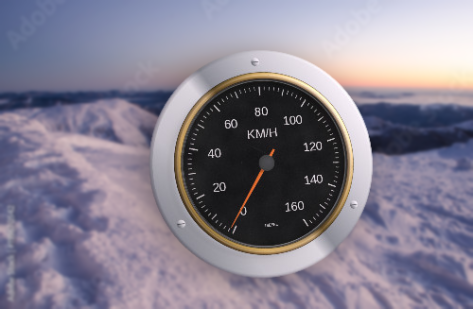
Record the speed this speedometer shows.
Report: 2 km/h
